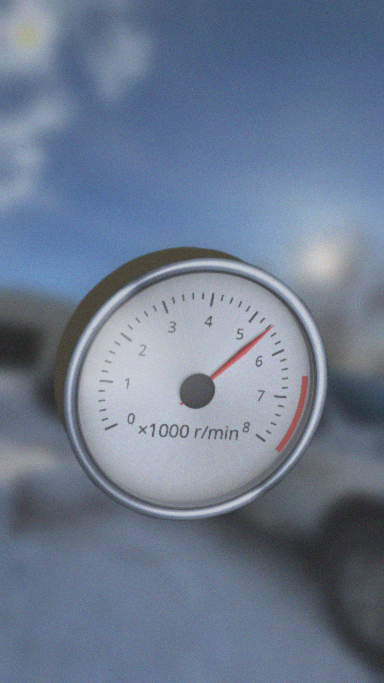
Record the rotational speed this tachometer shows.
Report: 5400 rpm
